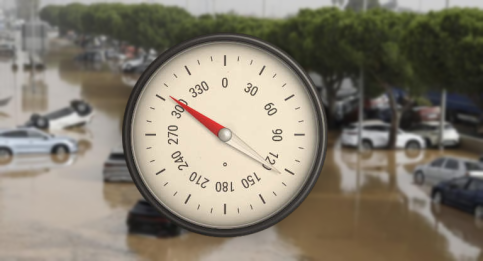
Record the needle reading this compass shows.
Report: 305 °
